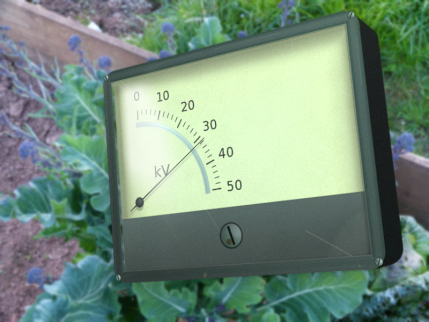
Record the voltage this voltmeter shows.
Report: 32 kV
